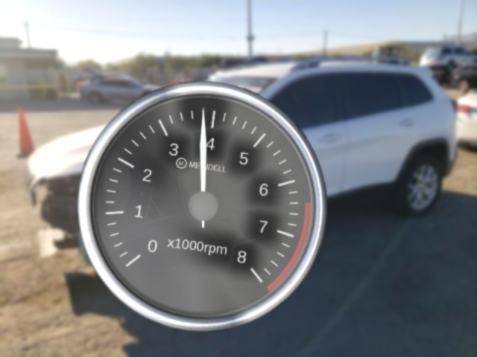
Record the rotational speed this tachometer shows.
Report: 3800 rpm
